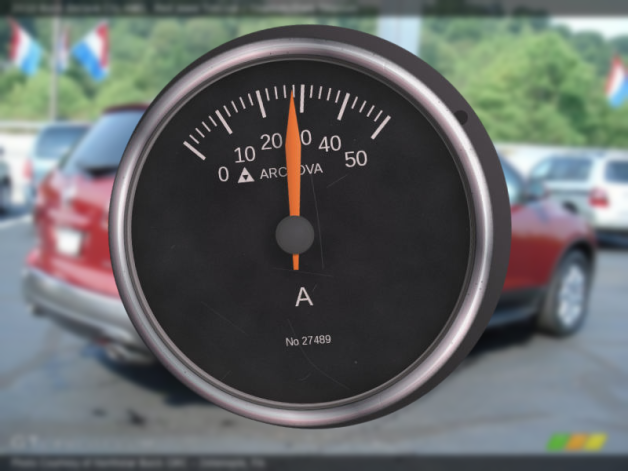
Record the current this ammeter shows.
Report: 28 A
